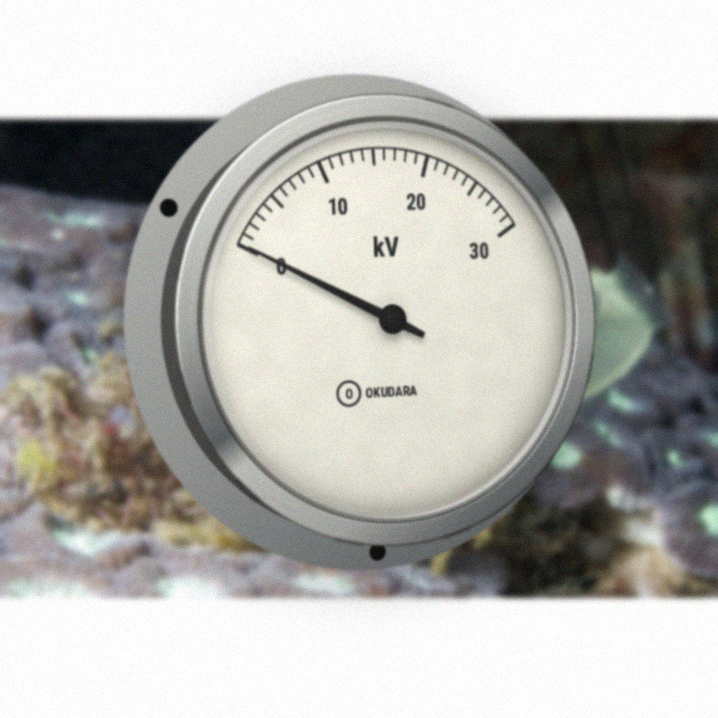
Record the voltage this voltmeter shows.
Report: 0 kV
